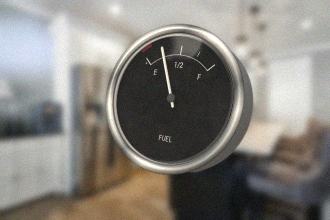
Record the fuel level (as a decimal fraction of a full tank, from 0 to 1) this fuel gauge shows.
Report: 0.25
